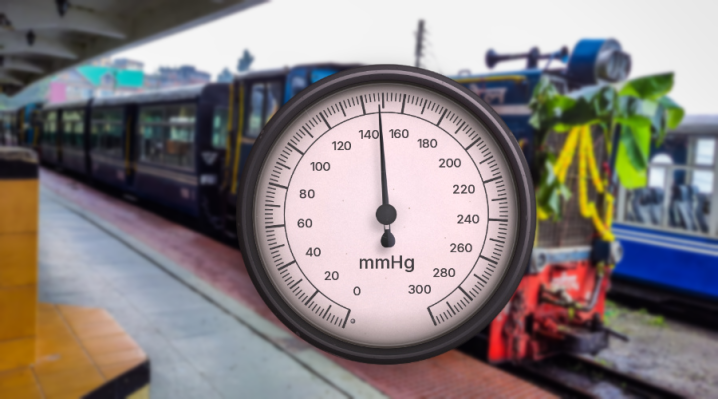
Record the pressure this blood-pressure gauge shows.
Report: 148 mmHg
